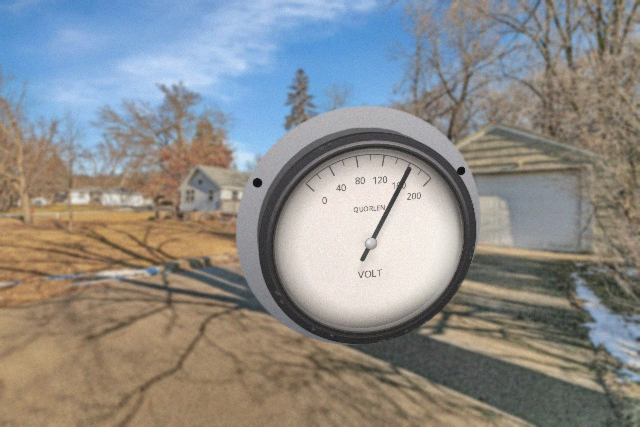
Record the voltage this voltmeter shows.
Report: 160 V
